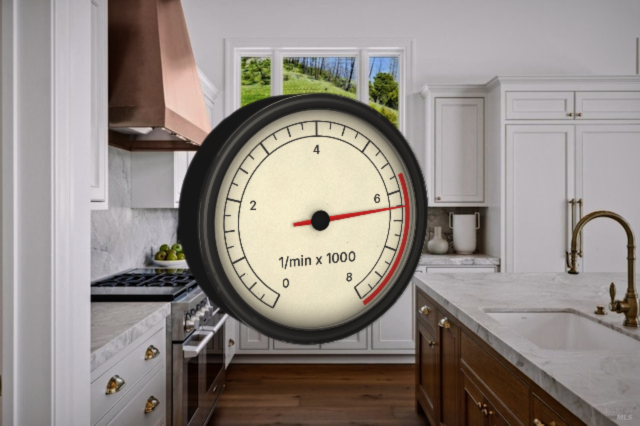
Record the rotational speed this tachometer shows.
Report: 6250 rpm
